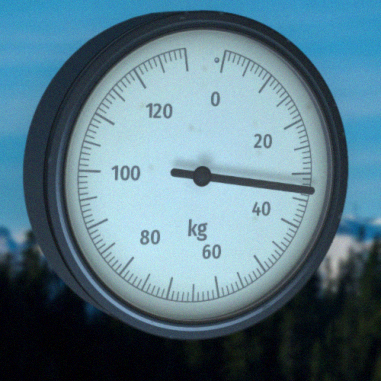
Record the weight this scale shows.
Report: 33 kg
